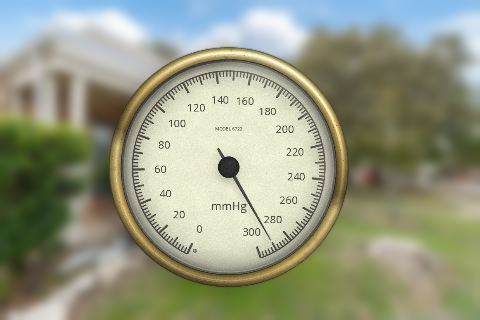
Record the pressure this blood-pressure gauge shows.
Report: 290 mmHg
